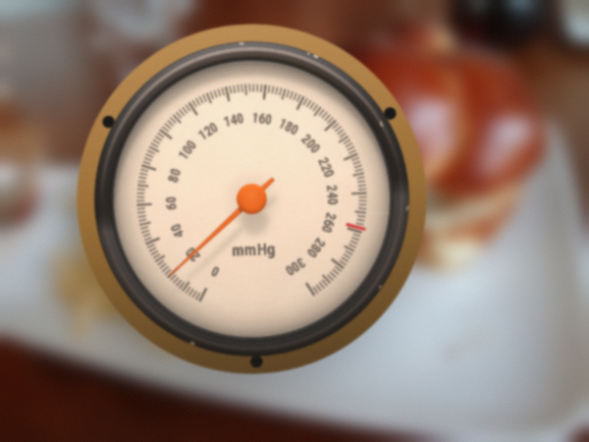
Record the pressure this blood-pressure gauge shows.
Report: 20 mmHg
